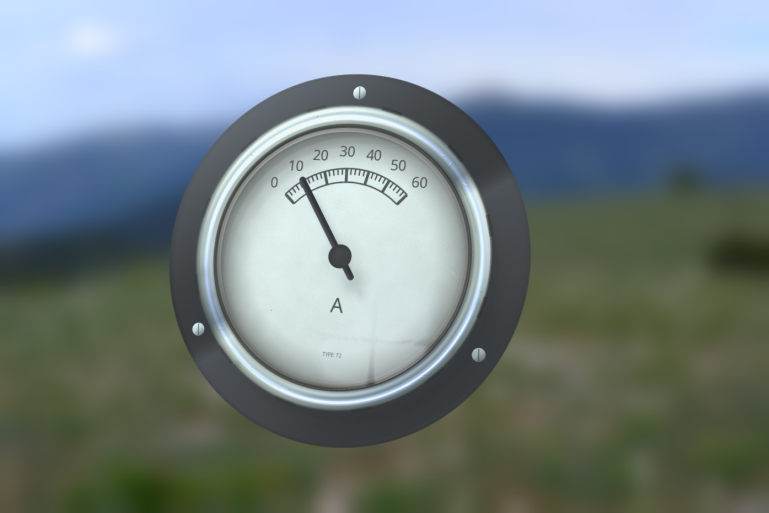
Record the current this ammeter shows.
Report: 10 A
